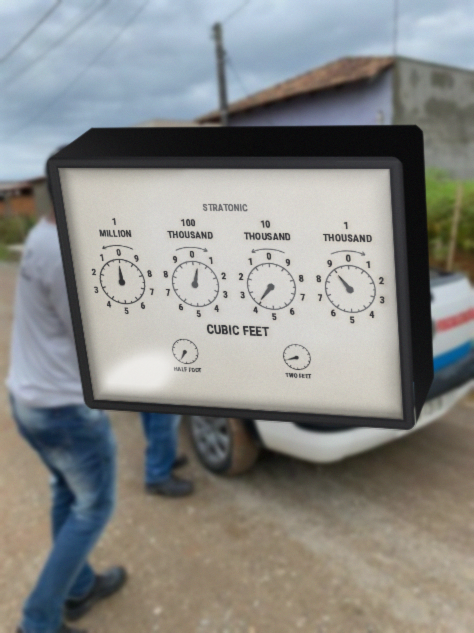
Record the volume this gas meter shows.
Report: 3900 ft³
